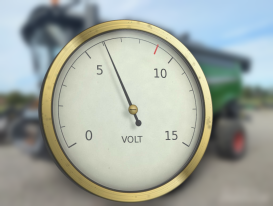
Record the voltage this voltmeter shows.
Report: 6 V
